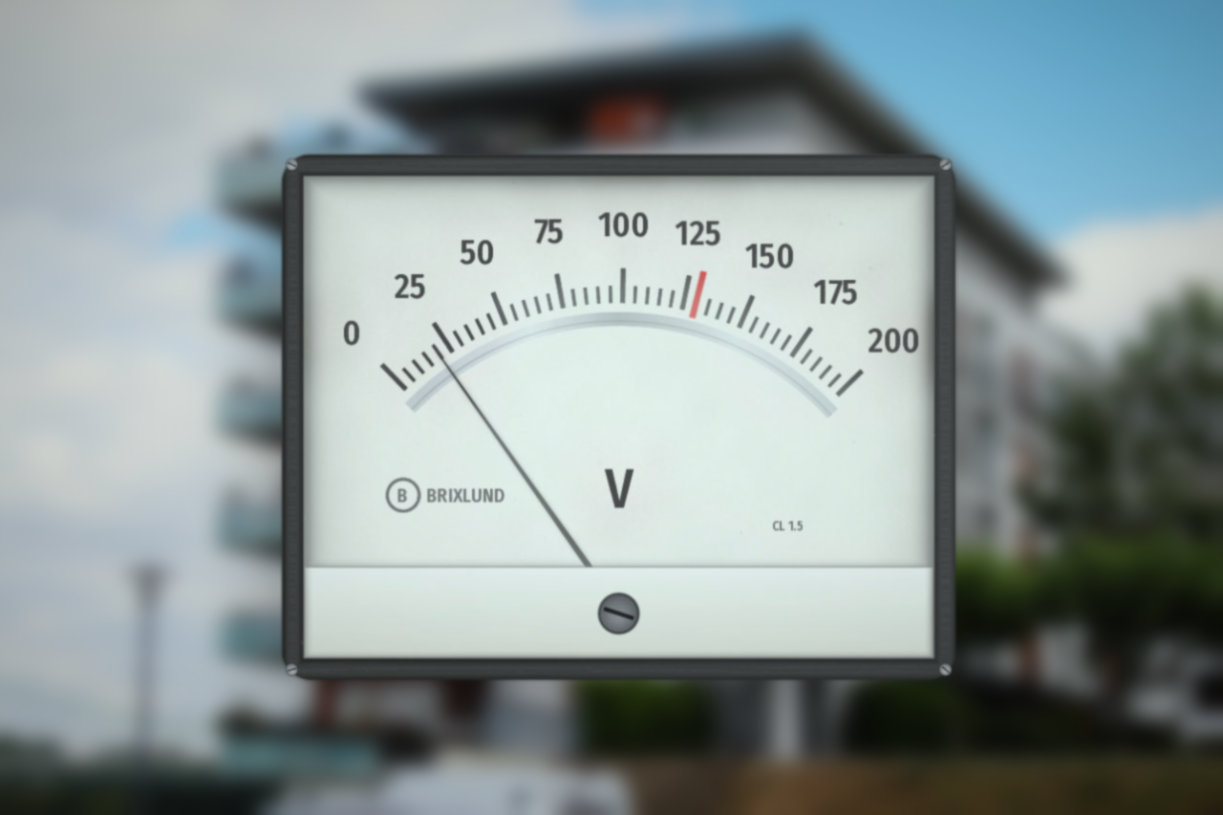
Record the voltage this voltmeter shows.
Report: 20 V
